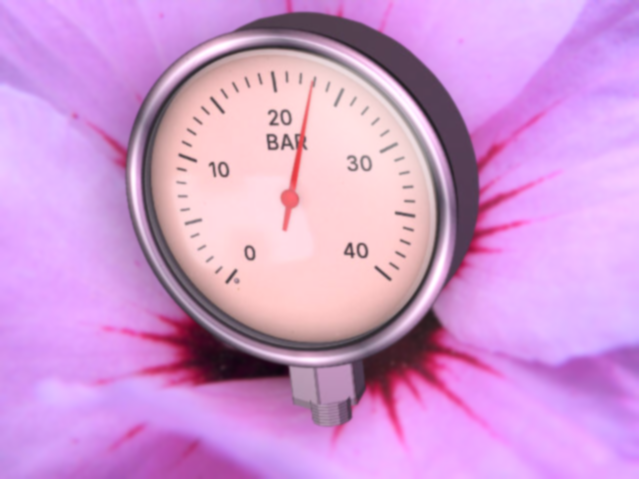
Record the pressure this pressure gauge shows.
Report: 23 bar
